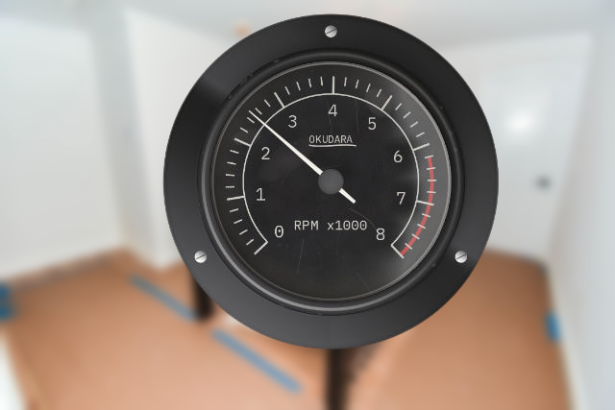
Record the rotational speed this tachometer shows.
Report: 2500 rpm
